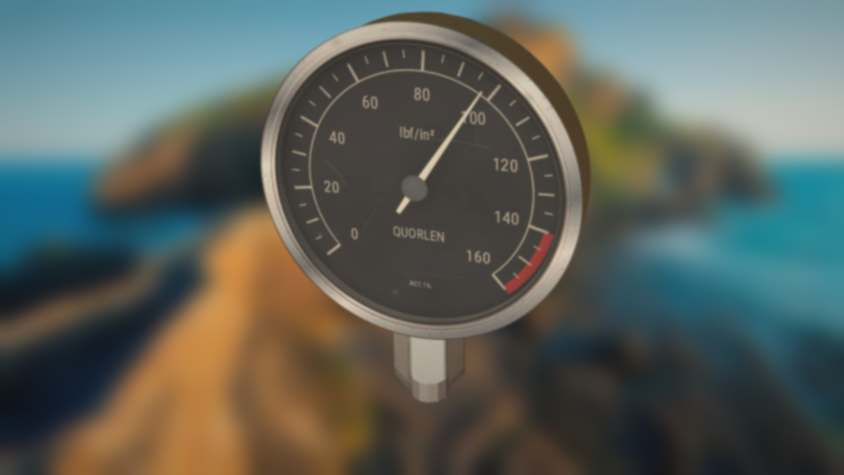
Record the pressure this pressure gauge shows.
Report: 97.5 psi
